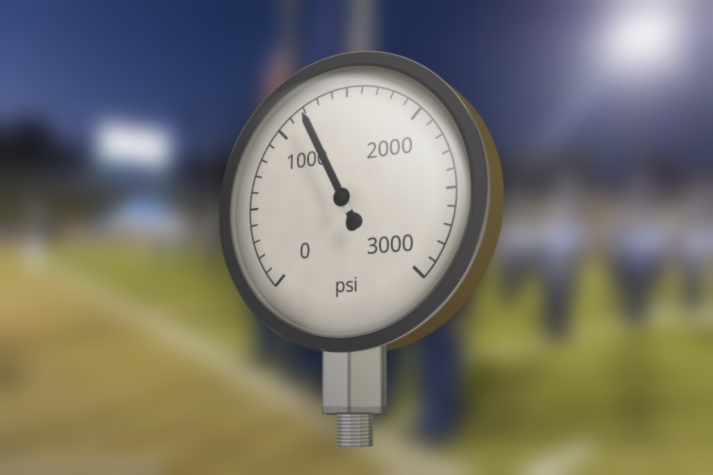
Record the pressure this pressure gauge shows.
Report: 1200 psi
